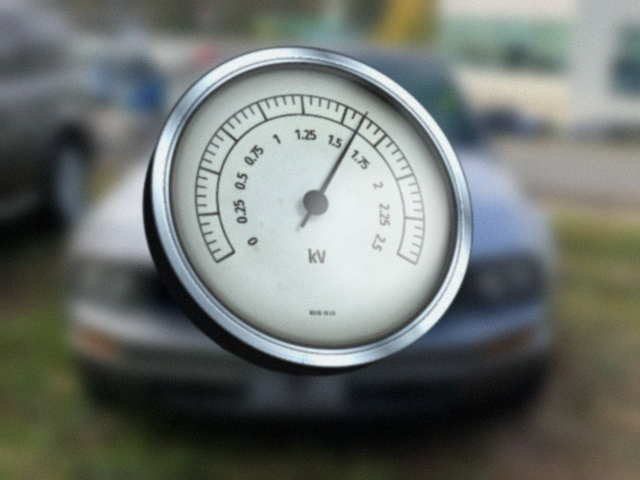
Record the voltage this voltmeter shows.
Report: 1.6 kV
